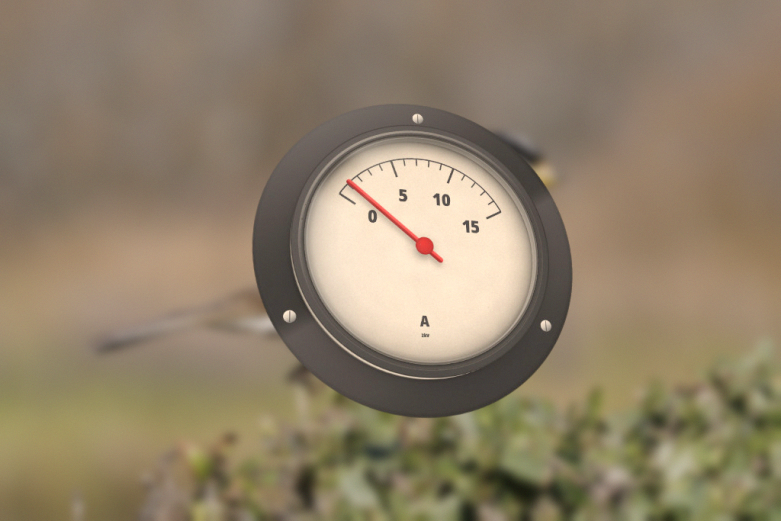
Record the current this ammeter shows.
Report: 1 A
